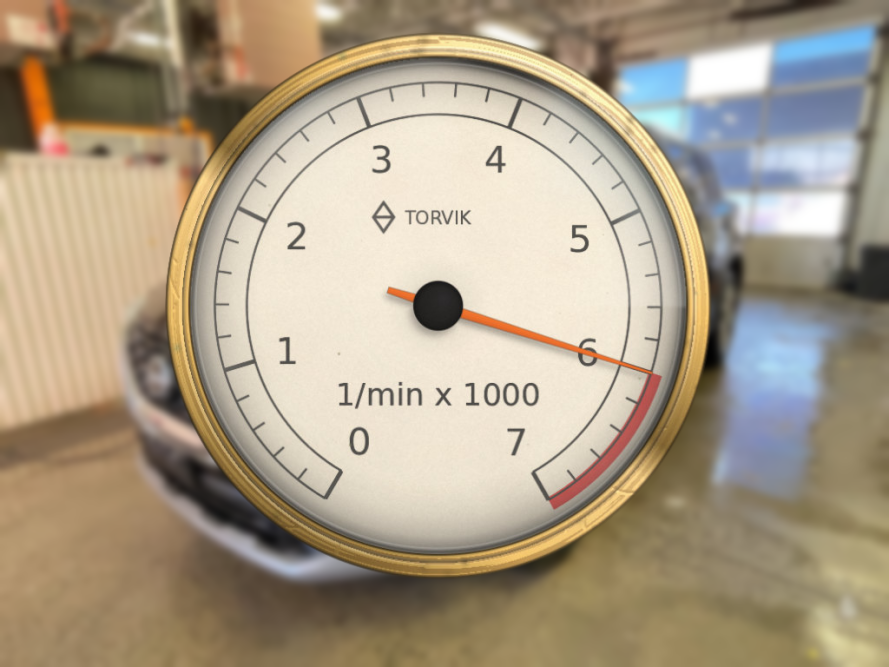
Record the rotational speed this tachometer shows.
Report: 6000 rpm
